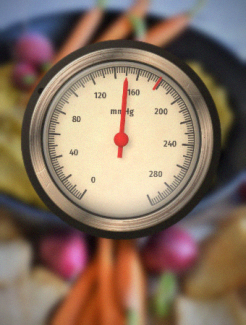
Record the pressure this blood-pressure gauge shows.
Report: 150 mmHg
